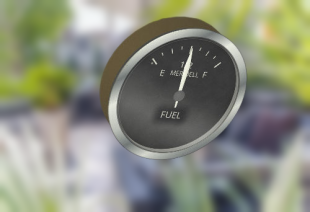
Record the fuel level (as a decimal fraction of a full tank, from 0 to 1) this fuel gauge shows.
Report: 0.5
